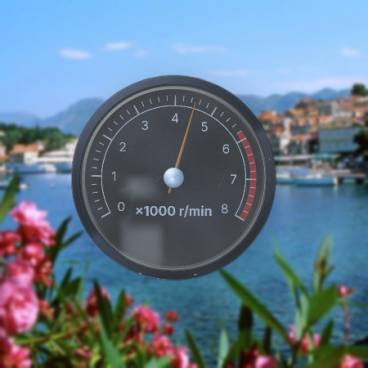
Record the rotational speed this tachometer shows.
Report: 4500 rpm
